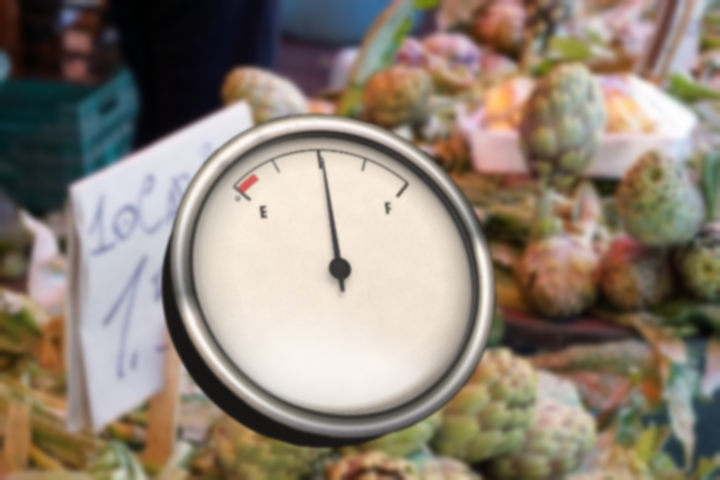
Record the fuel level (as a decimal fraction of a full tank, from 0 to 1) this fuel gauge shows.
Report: 0.5
